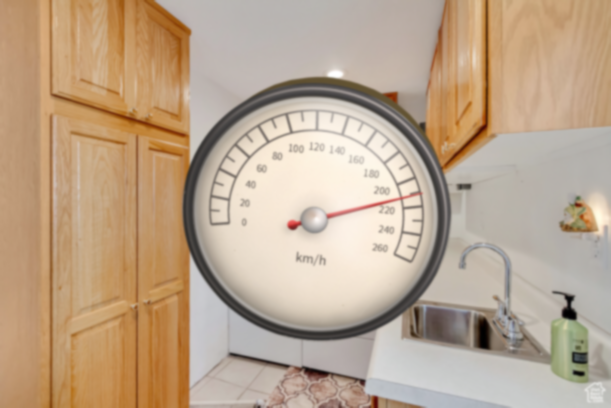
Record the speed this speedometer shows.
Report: 210 km/h
